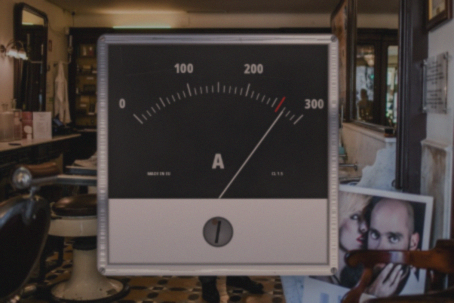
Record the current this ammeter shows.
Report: 270 A
